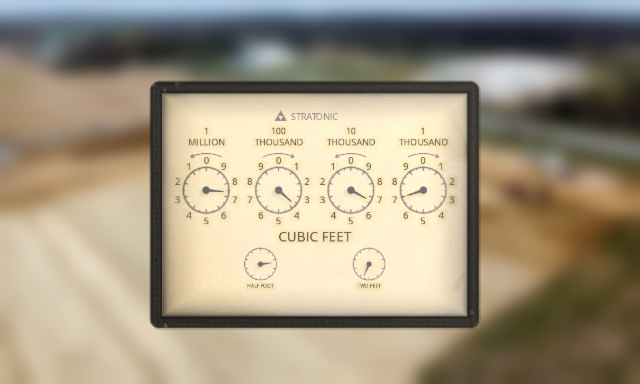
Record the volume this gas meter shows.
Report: 736700 ft³
